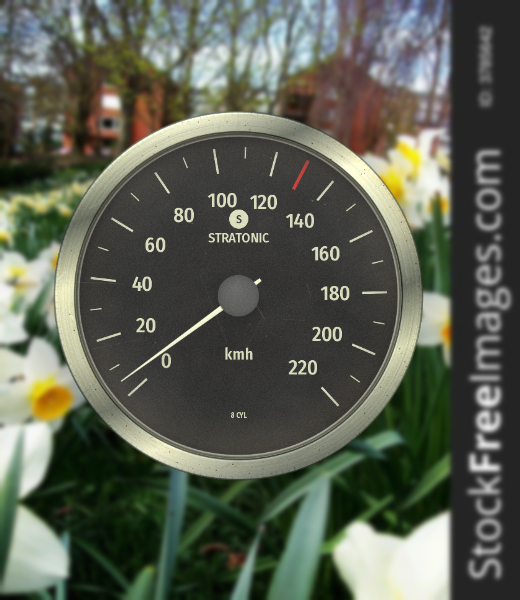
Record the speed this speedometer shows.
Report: 5 km/h
